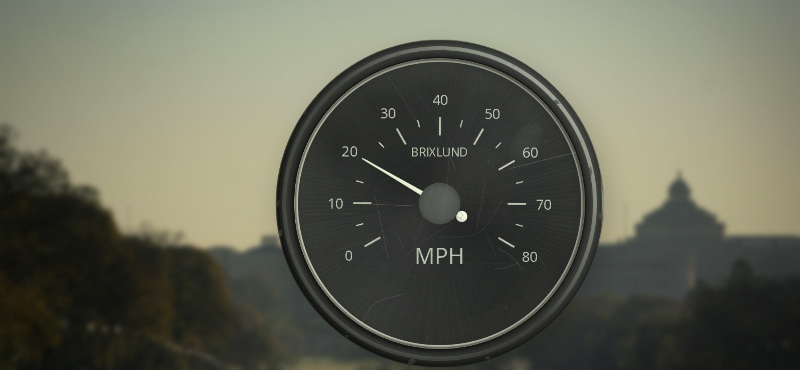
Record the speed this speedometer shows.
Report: 20 mph
